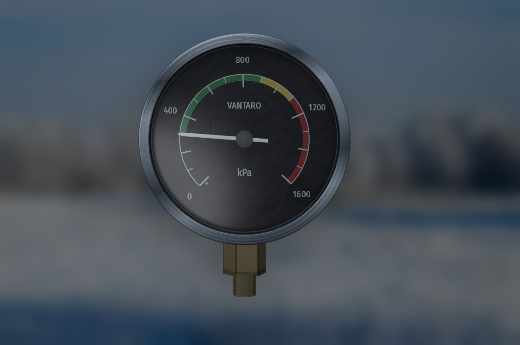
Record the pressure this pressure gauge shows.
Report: 300 kPa
